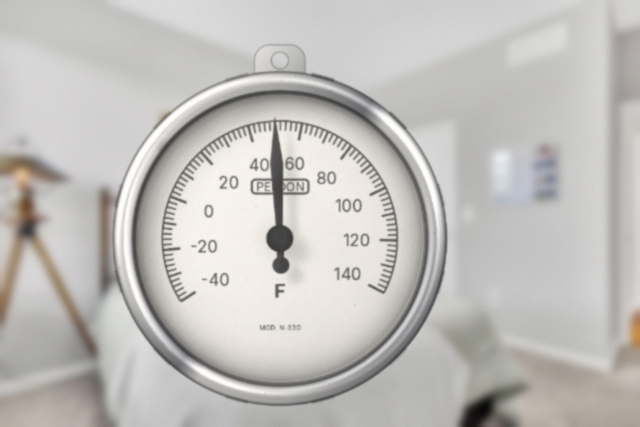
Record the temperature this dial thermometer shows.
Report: 50 °F
